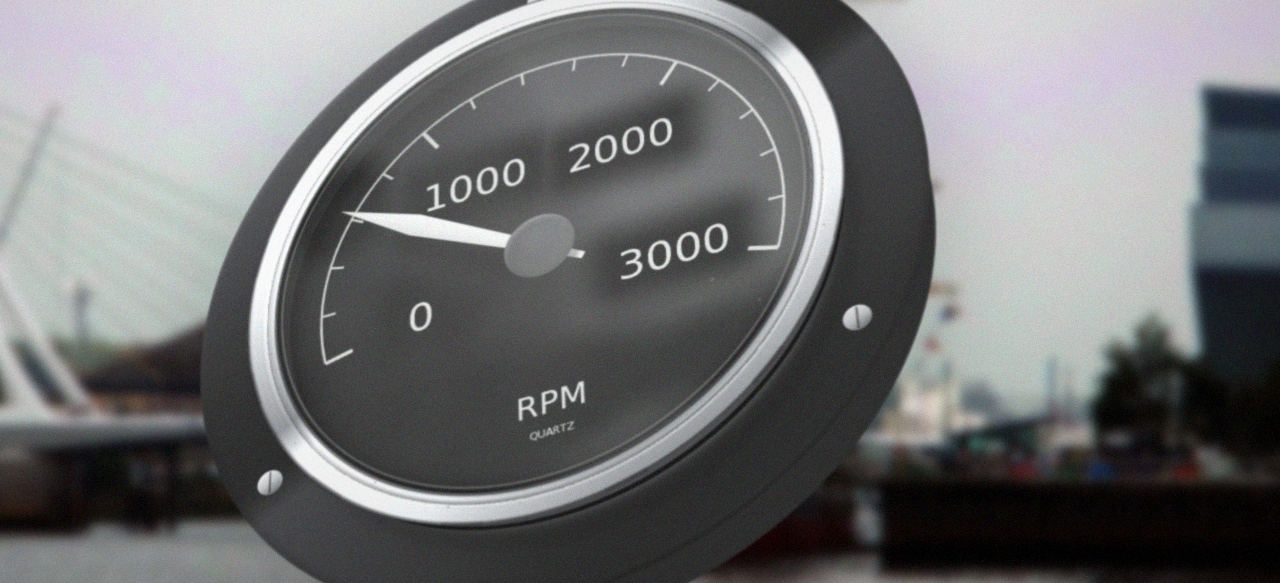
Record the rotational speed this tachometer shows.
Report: 600 rpm
